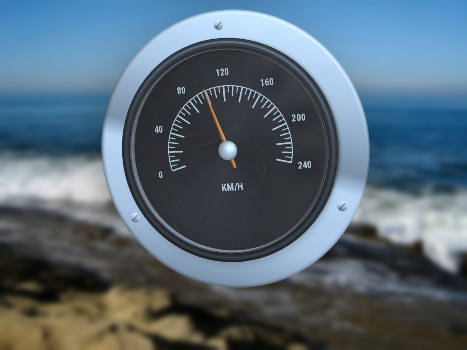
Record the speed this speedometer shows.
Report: 100 km/h
